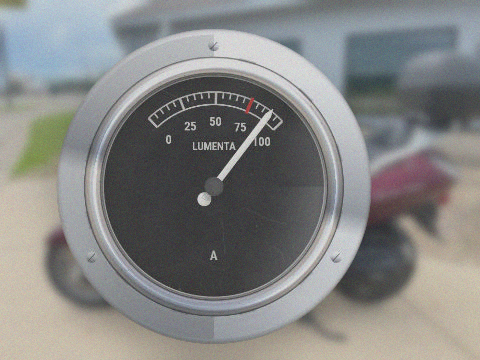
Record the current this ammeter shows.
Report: 90 A
